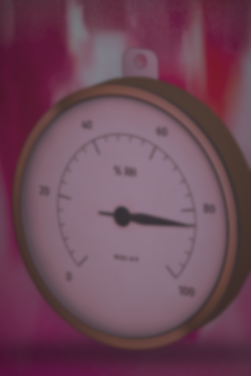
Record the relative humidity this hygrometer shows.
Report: 84 %
